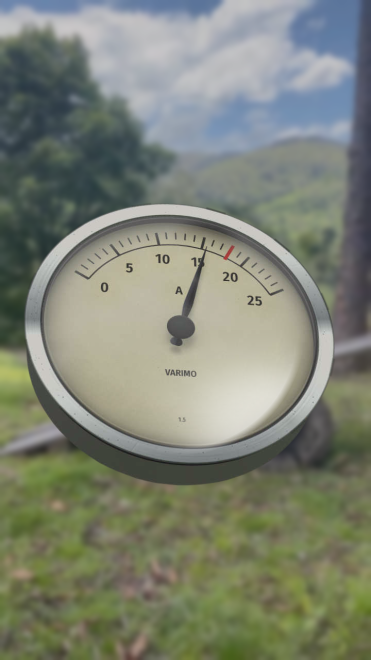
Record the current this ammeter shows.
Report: 15.5 A
